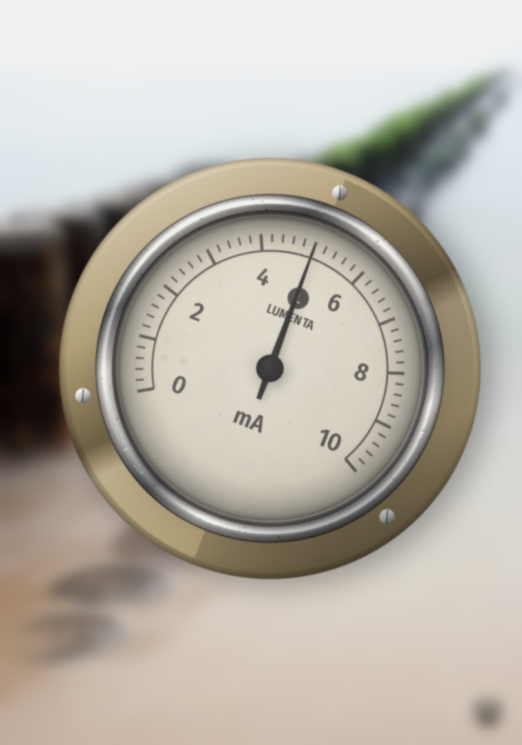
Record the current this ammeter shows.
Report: 5 mA
